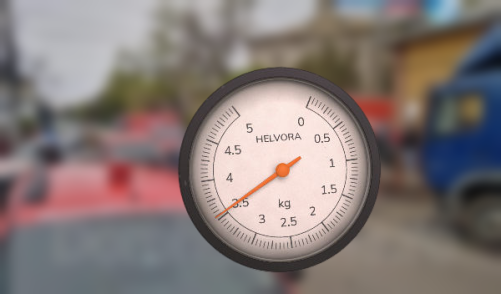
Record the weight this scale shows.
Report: 3.55 kg
